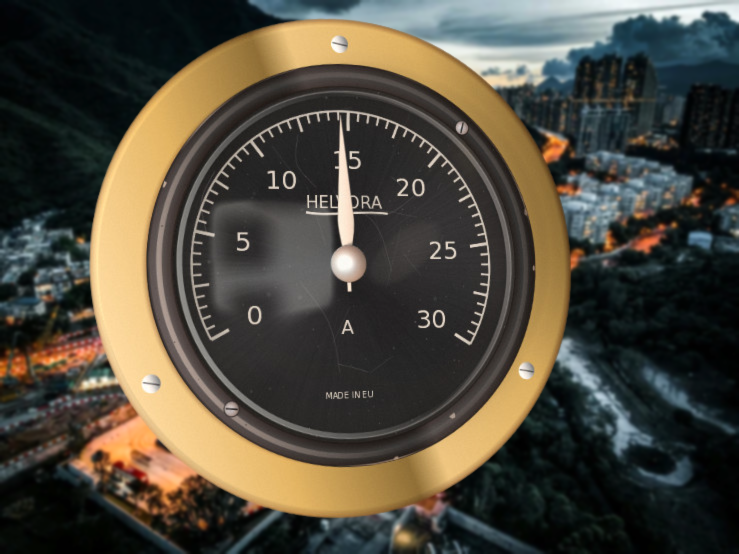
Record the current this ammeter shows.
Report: 14.5 A
